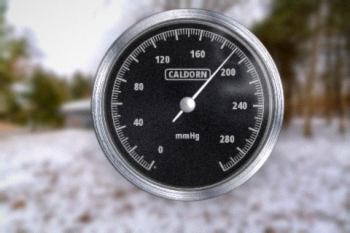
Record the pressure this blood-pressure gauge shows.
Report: 190 mmHg
